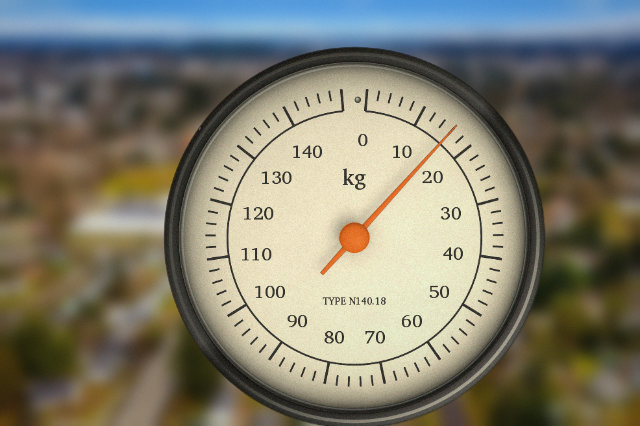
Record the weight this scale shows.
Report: 16 kg
